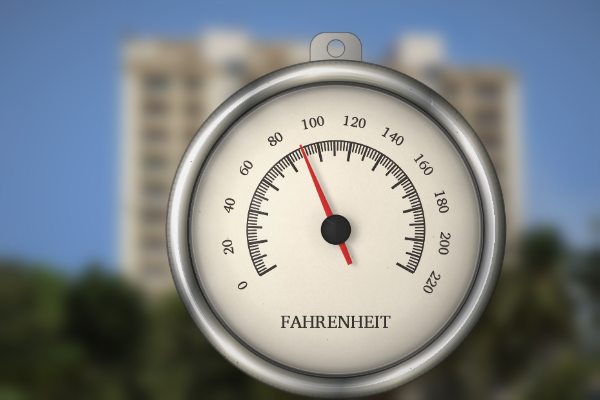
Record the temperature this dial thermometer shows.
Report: 90 °F
